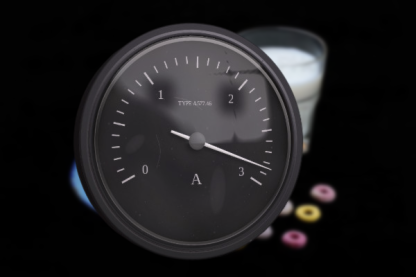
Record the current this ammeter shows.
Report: 2.85 A
